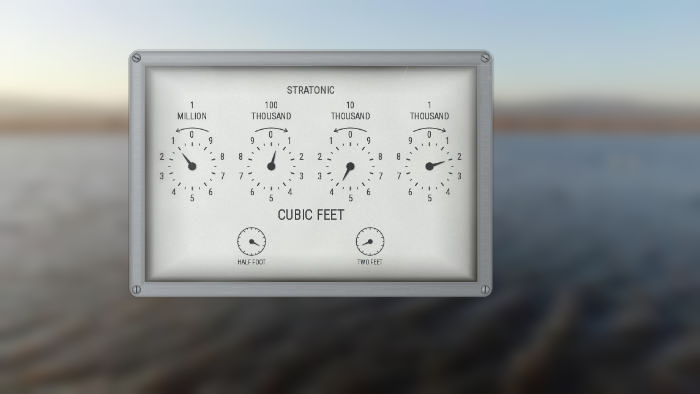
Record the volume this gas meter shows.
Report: 104200 ft³
